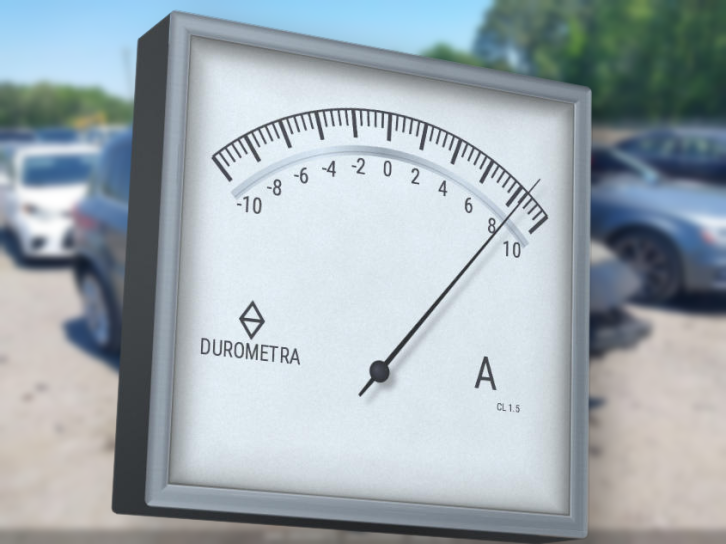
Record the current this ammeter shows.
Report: 8.4 A
